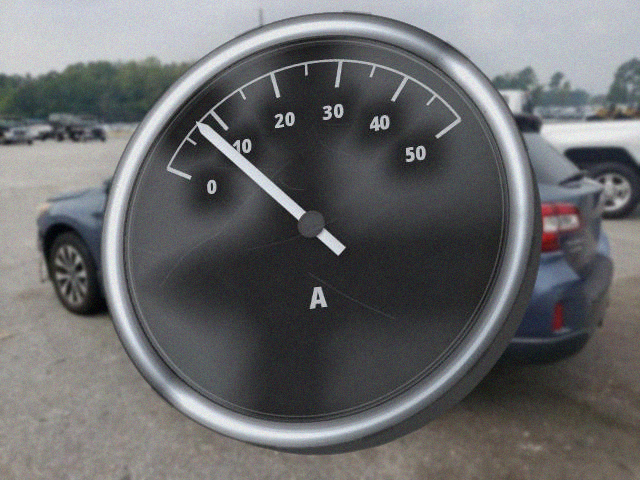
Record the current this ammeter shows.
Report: 7.5 A
